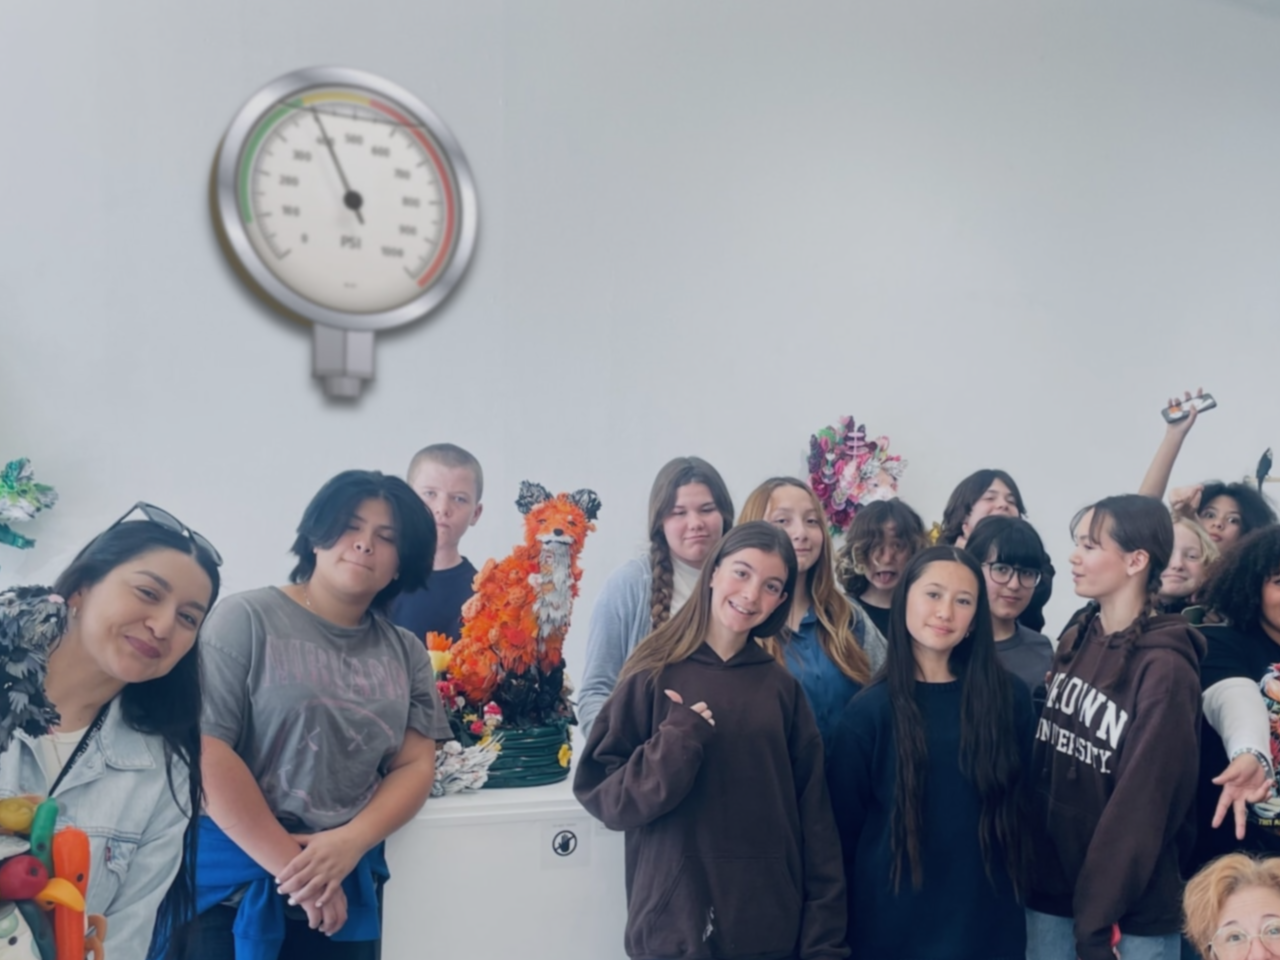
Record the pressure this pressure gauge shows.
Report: 400 psi
